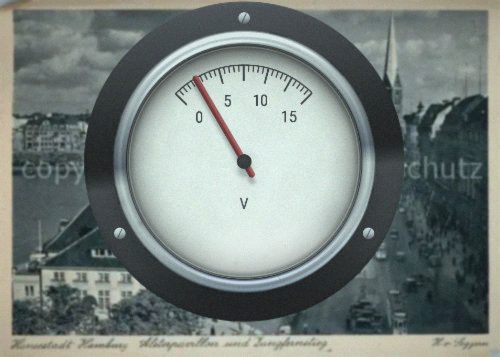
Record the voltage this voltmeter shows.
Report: 2.5 V
